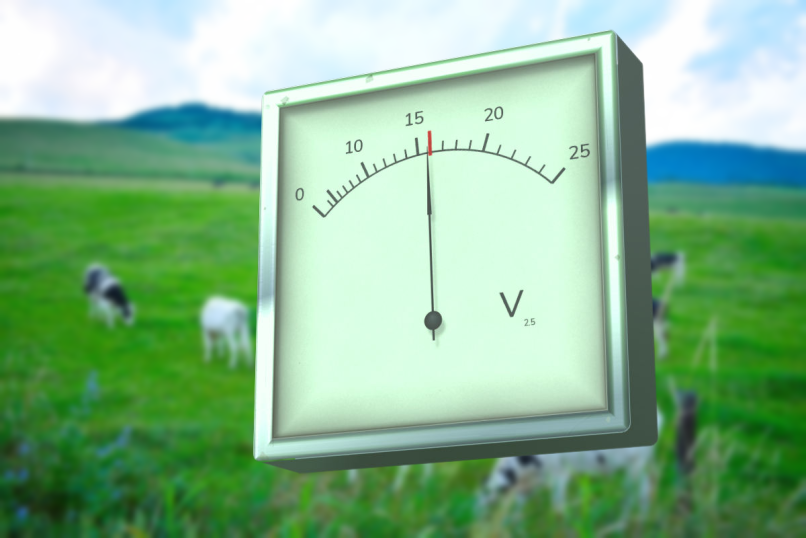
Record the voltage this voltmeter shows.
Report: 16 V
